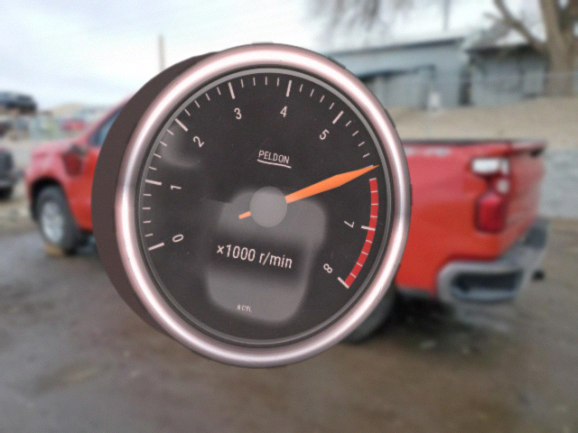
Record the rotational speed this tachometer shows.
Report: 6000 rpm
